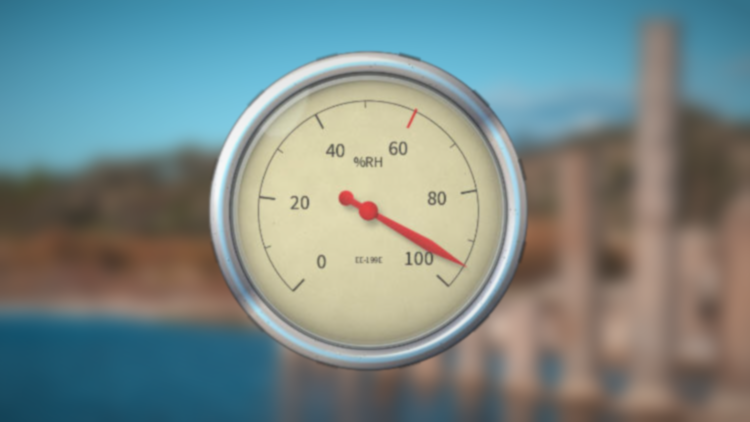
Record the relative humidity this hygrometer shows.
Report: 95 %
